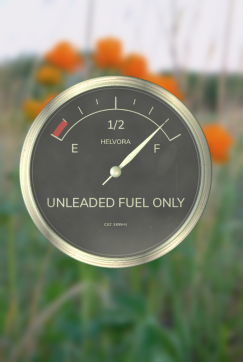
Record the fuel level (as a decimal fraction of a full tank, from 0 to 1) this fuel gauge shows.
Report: 0.875
